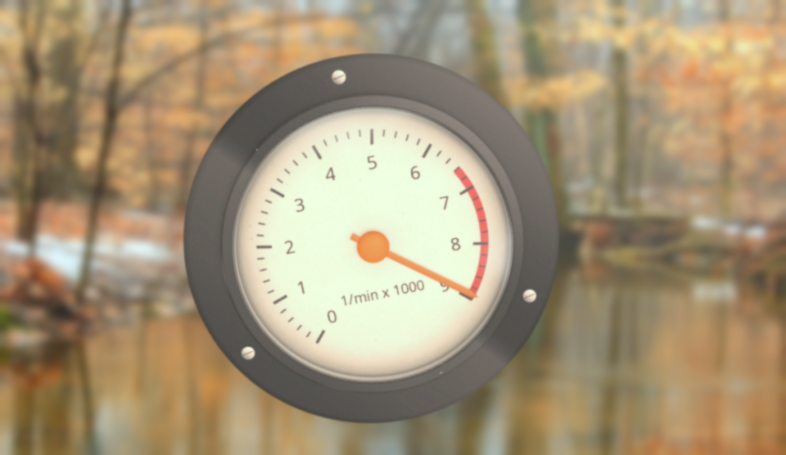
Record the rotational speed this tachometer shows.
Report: 8900 rpm
